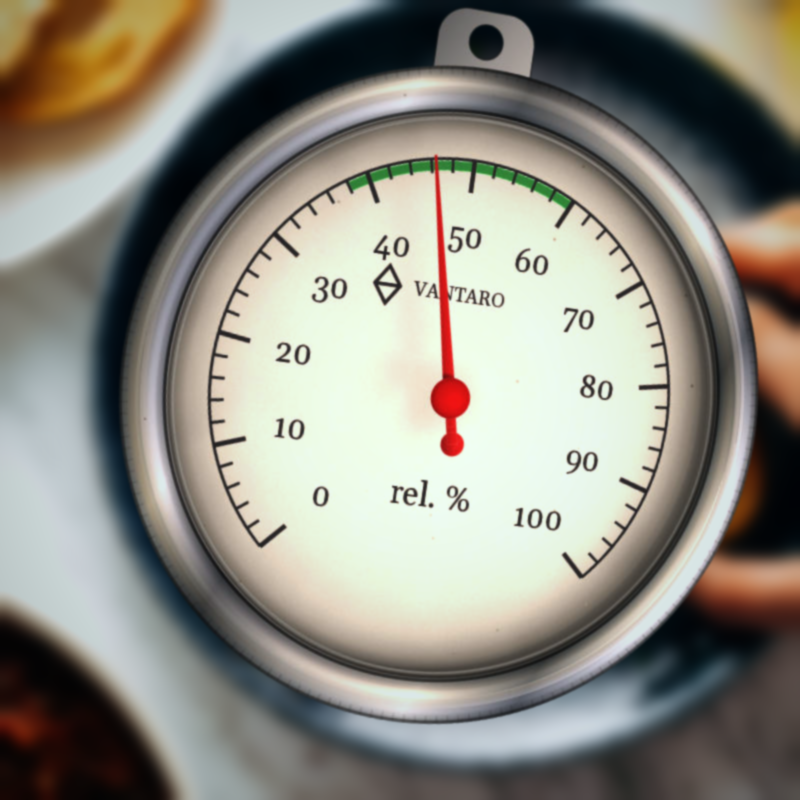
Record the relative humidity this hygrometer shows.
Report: 46 %
